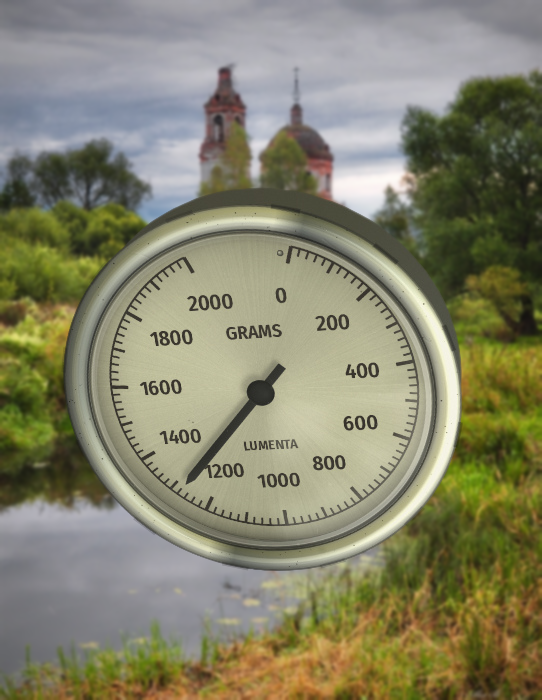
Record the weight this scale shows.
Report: 1280 g
